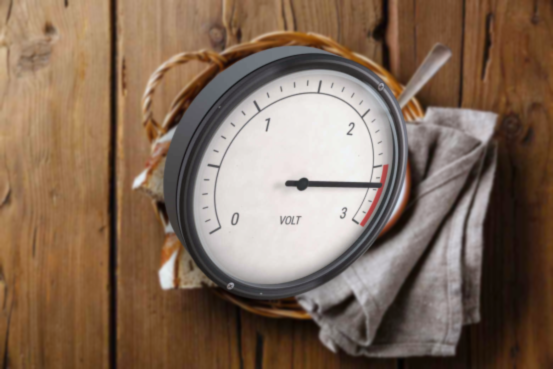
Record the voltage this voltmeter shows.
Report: 2.65 V
